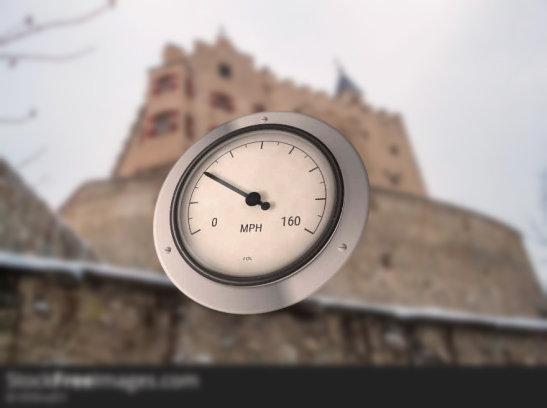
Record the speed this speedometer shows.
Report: 40 mph
